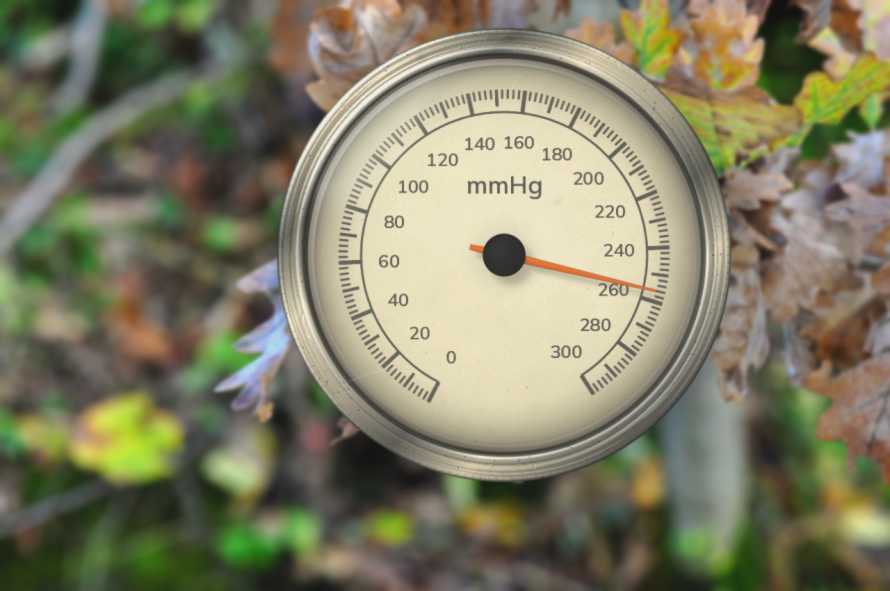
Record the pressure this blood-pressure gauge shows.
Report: 256 mmHg
